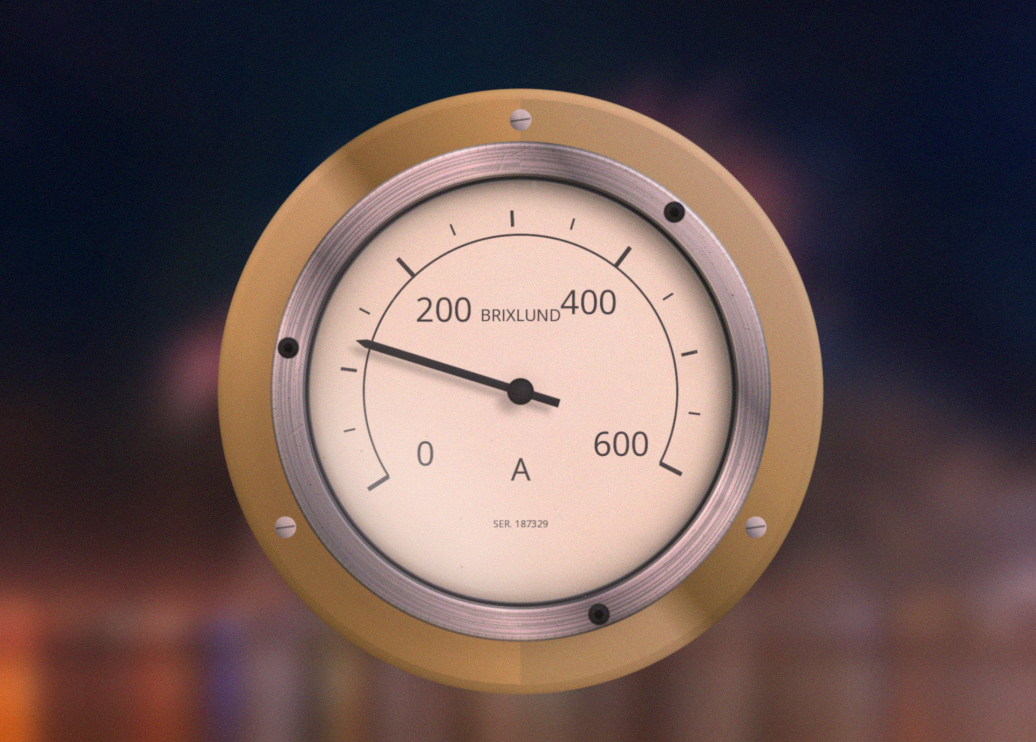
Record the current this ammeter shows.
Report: 125 A
